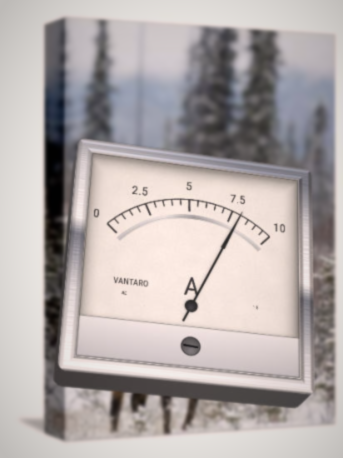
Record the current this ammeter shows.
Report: 8 A
